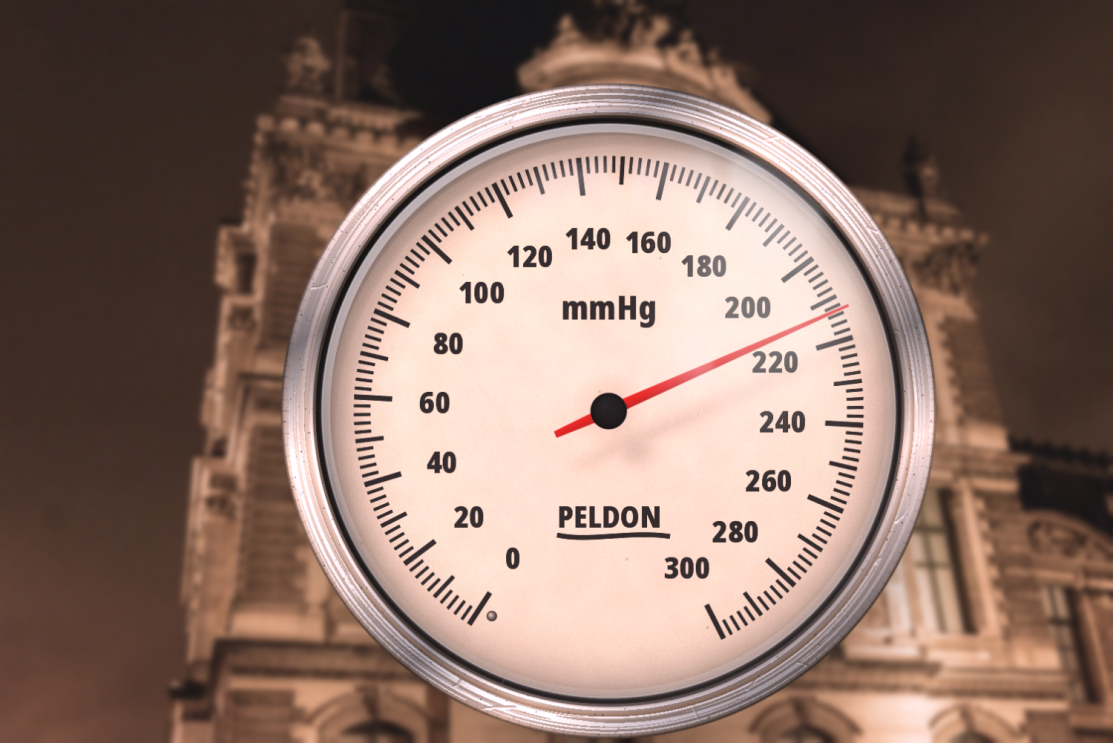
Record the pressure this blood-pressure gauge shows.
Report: 213 mmHg
